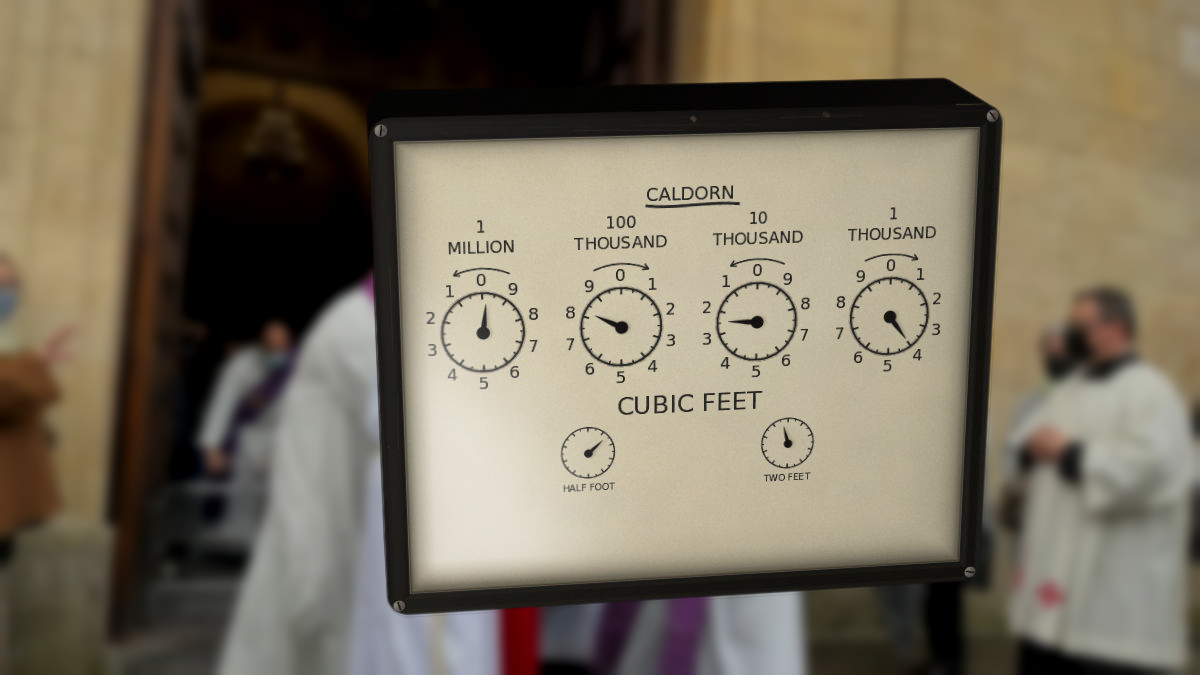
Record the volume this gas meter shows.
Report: 982400 ft³
